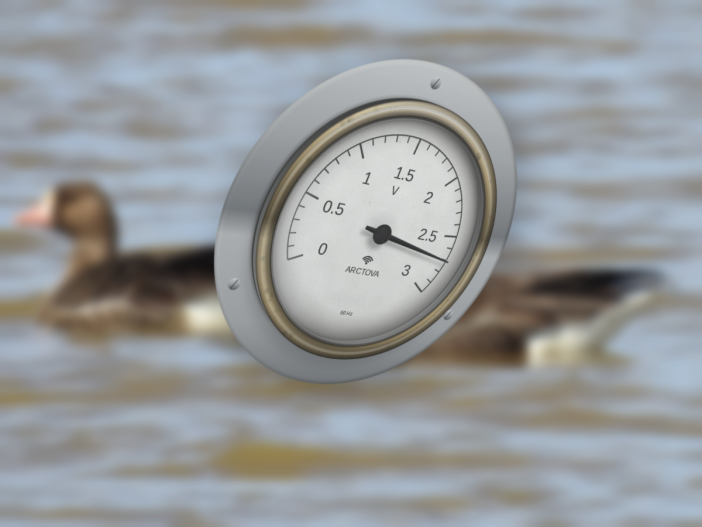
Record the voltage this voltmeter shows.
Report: 2.7 V
